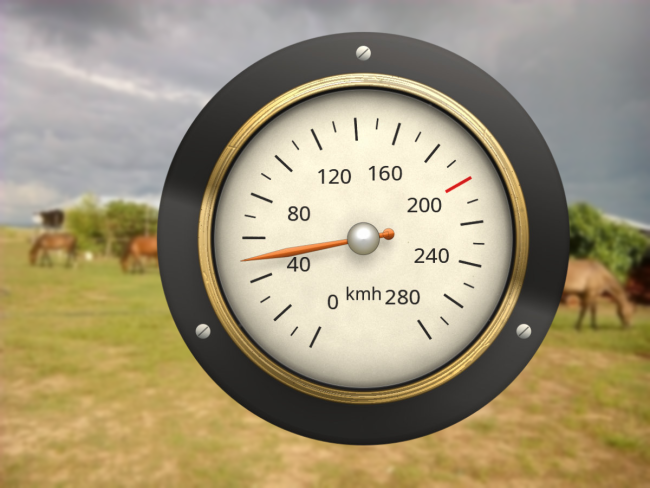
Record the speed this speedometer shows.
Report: 50 km/h
